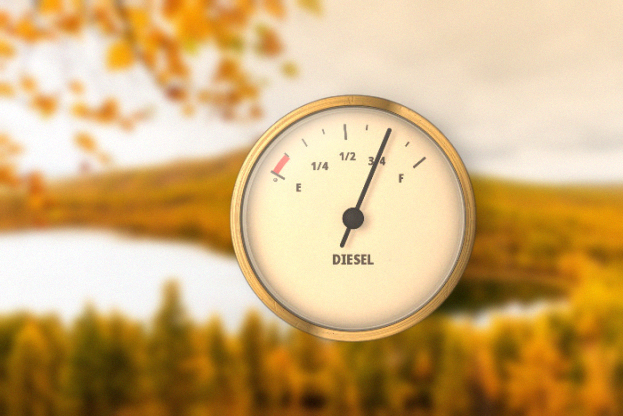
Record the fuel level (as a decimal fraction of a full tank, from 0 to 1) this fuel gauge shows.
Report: 0.75
